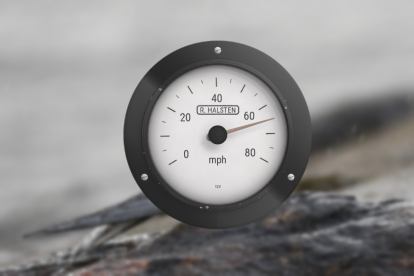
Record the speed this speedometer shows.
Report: 65 mph
